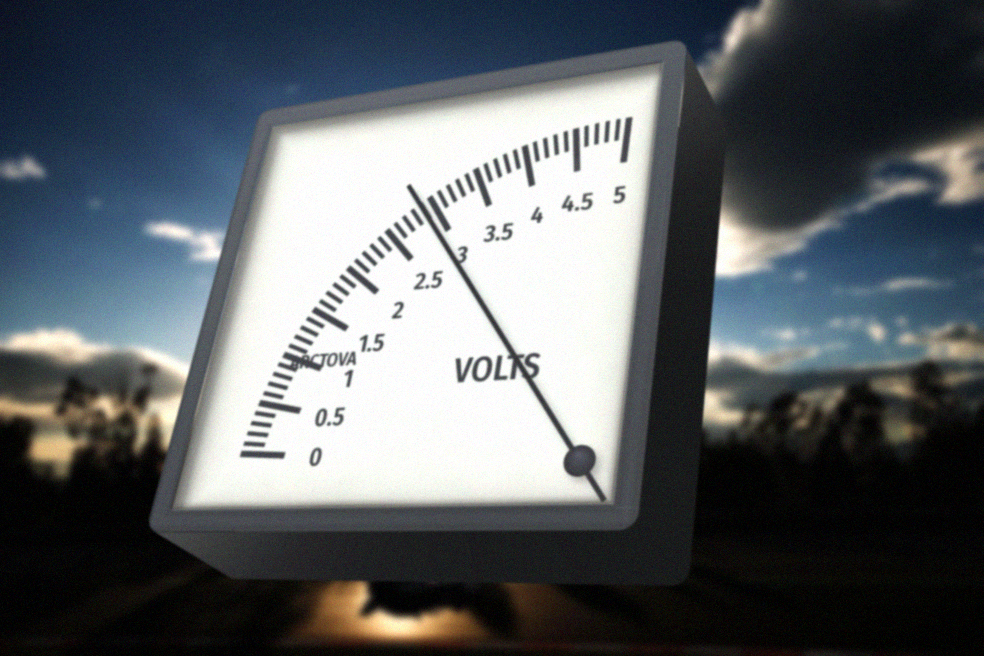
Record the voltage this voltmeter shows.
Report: 2.9 V
